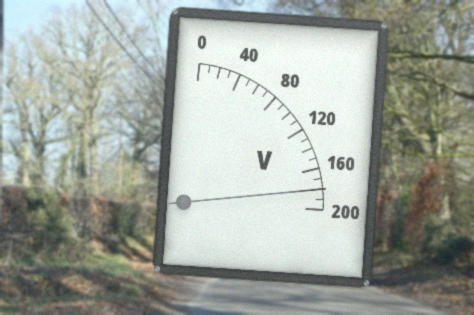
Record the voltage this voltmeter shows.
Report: 180 V
